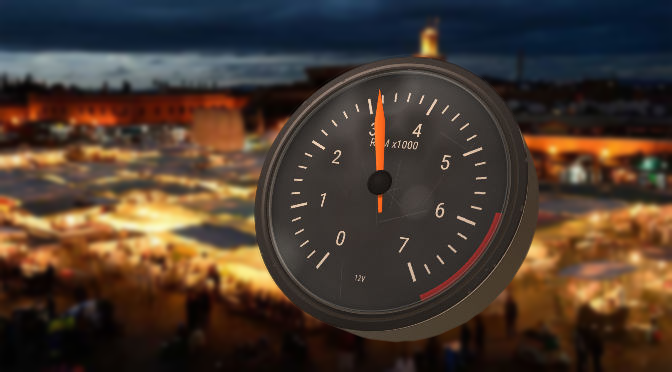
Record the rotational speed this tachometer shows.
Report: 3200 rpm
